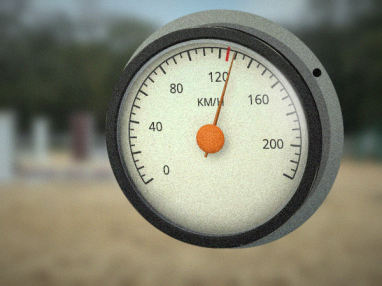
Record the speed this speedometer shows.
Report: 130 km/h
